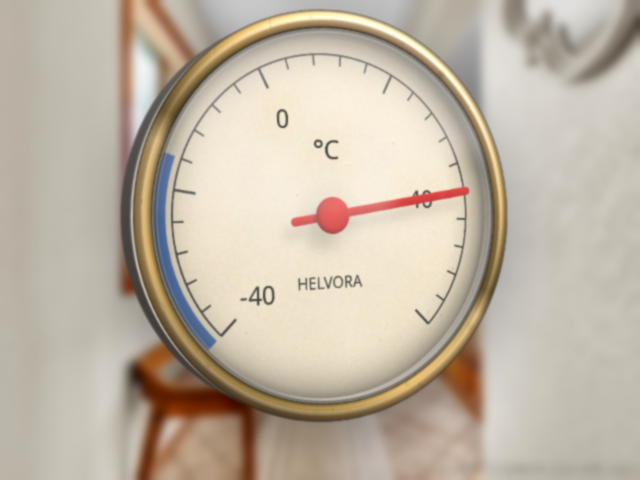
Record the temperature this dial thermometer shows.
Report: 40 °C
